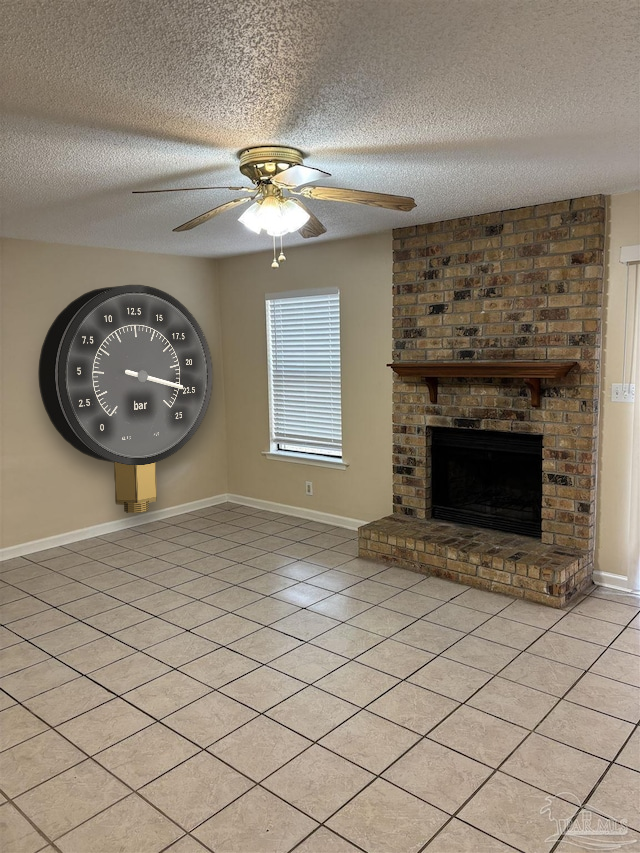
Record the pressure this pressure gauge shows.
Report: 22.5 bar
